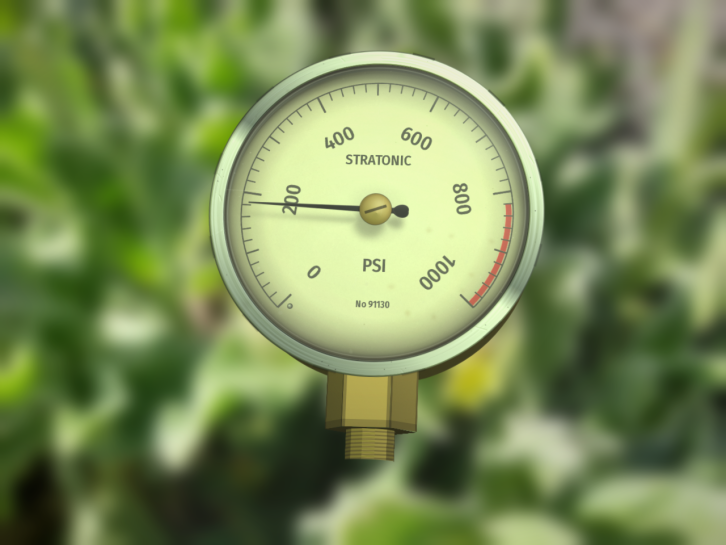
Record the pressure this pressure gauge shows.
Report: 180 psi
